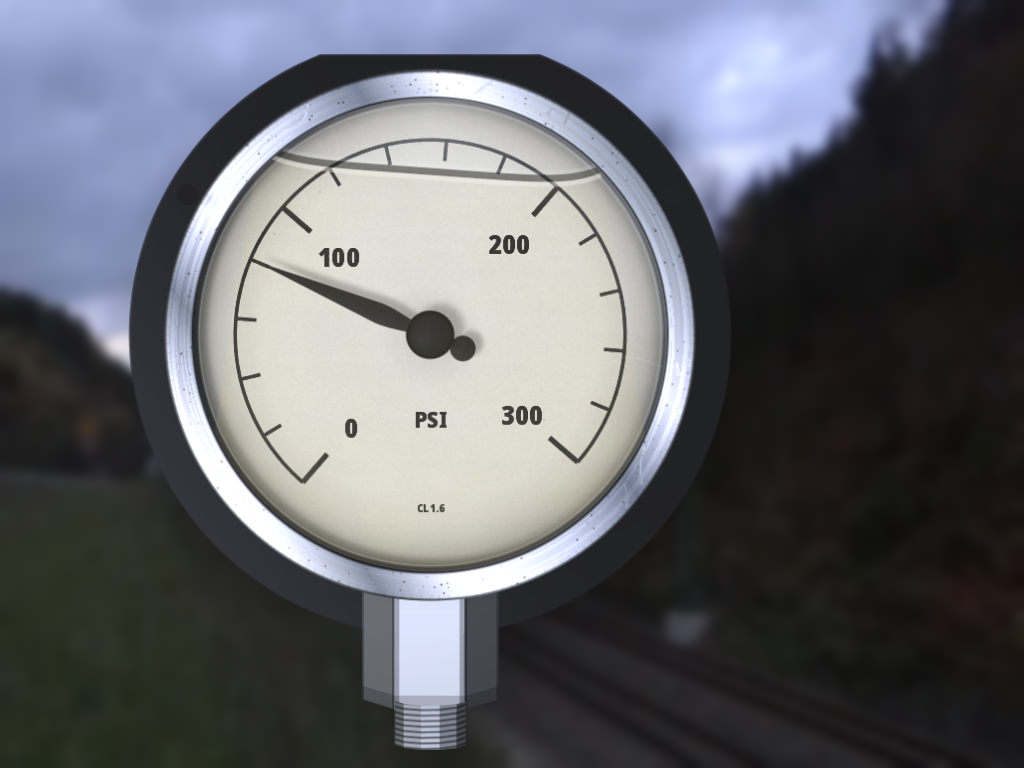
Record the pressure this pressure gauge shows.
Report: 80 psi
